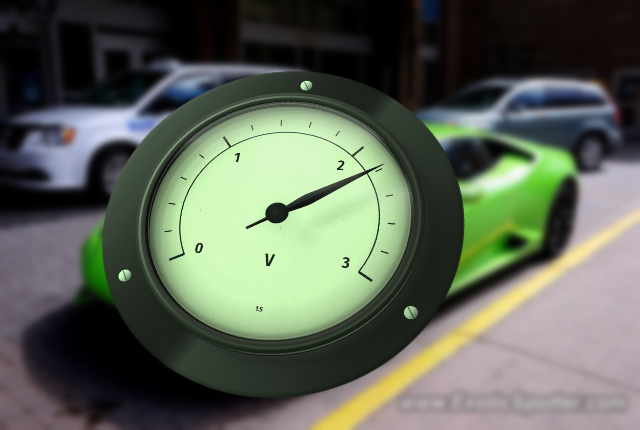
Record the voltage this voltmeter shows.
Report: 2.2 V
